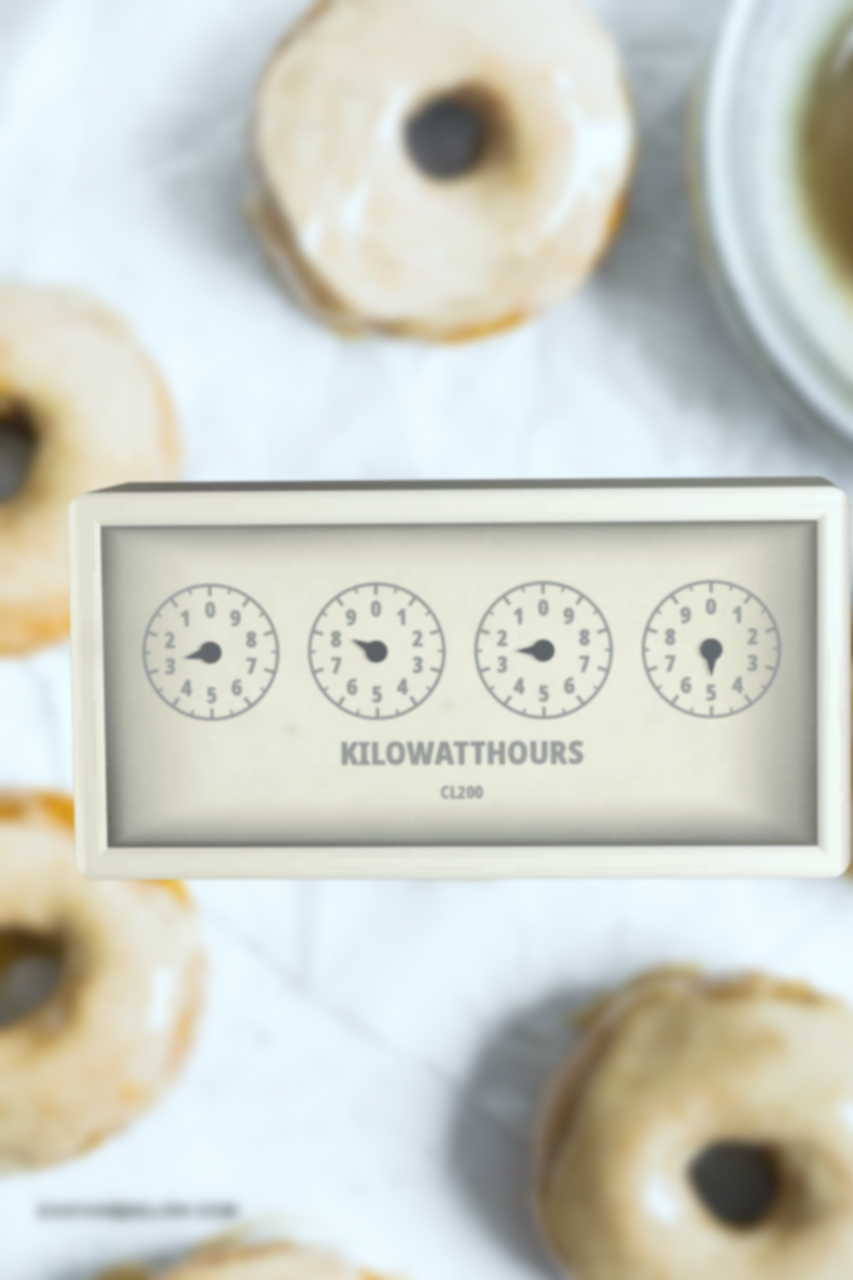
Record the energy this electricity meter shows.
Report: 2825 kWh
